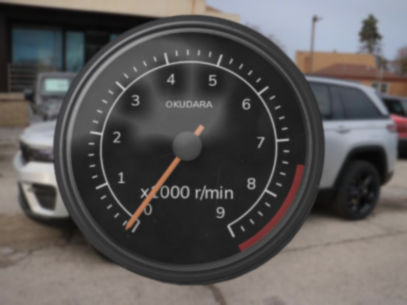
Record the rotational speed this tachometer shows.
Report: 100 rpm
